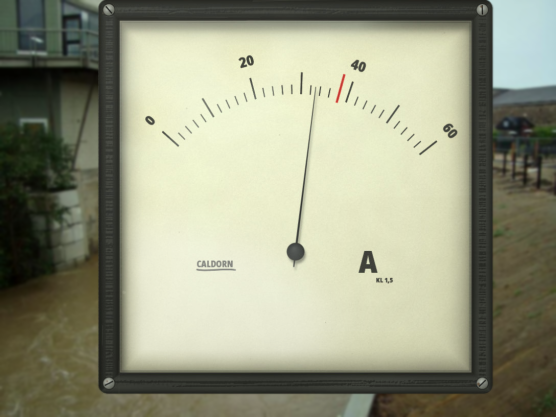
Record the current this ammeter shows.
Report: 33 A
